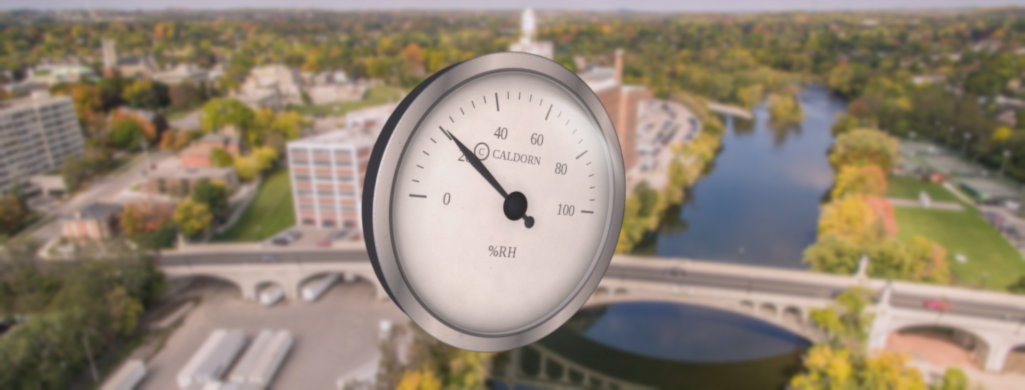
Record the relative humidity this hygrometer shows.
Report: 20 %
